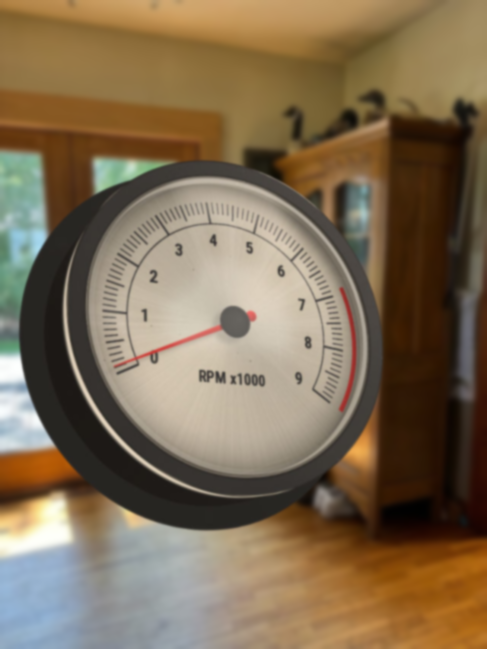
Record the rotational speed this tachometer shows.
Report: 100 rpm
